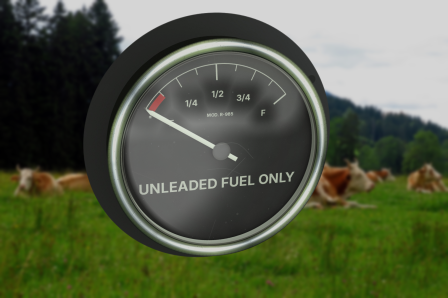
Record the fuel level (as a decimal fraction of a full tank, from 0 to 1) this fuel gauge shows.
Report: 0
